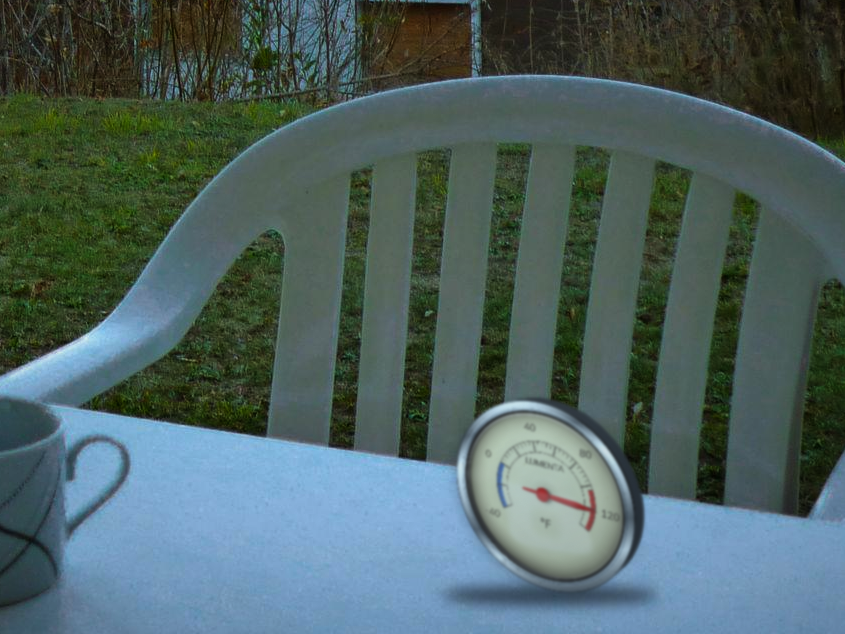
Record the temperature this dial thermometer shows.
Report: 120 °F
